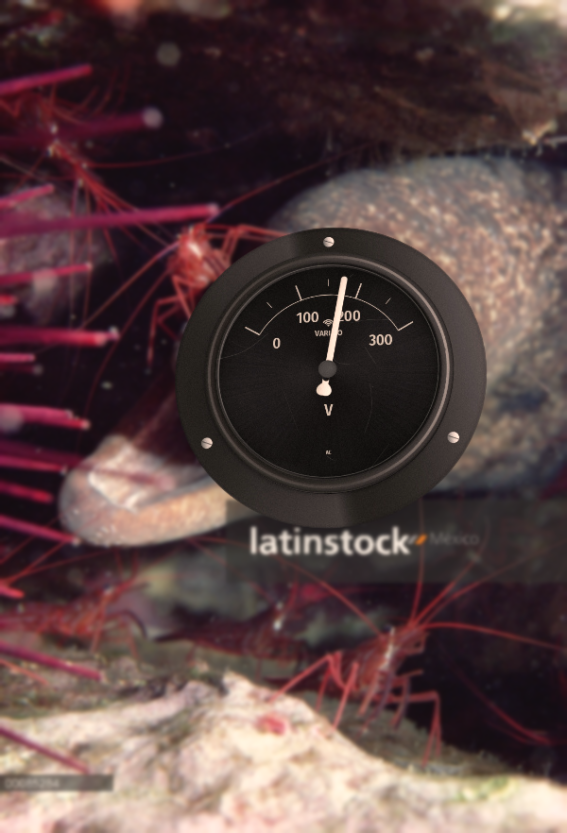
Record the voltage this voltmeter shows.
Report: 175 V
